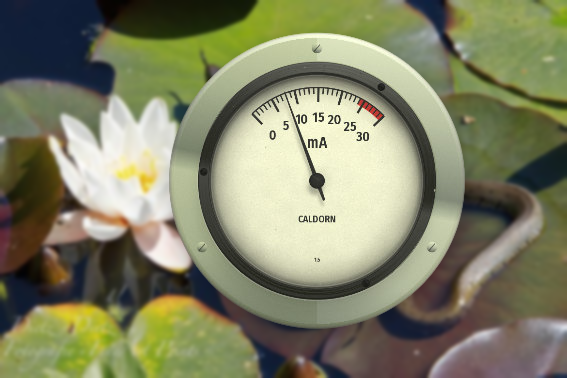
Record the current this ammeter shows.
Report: 8 mA
